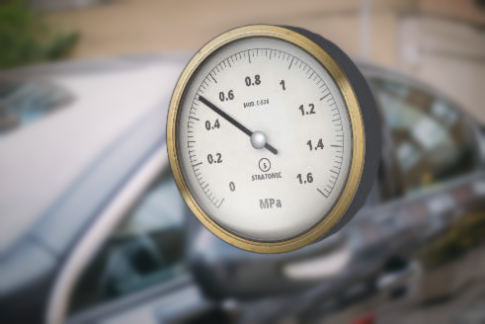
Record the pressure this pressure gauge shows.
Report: 0.5 MPa
